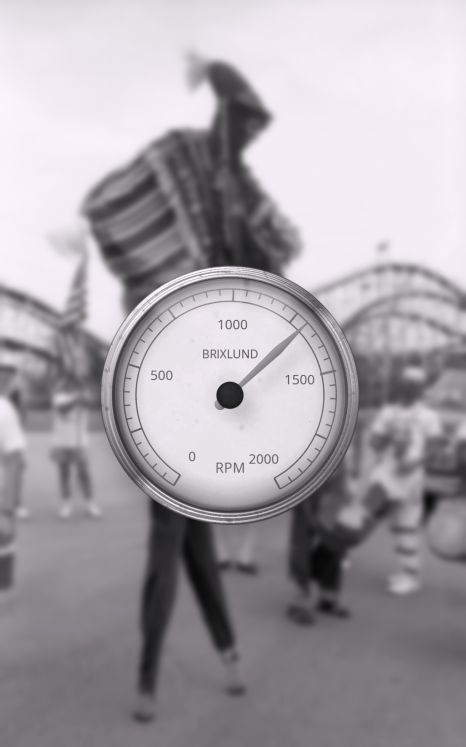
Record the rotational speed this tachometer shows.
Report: 1300 rpm
